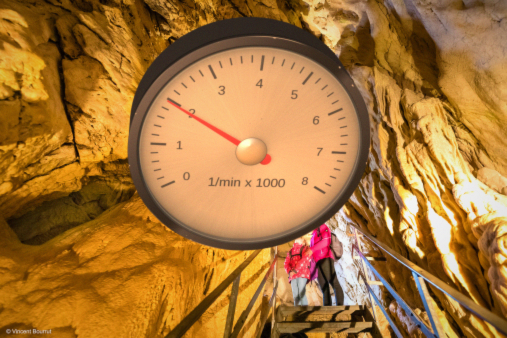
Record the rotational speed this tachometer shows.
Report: 2000 rpm
